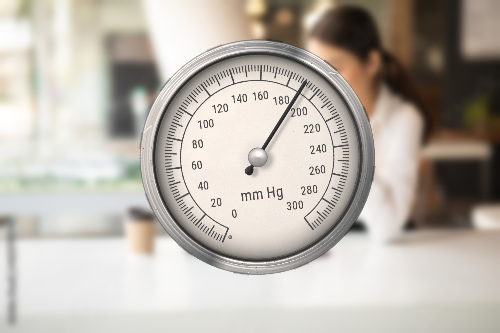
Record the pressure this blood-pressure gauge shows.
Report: 190 mmHg
